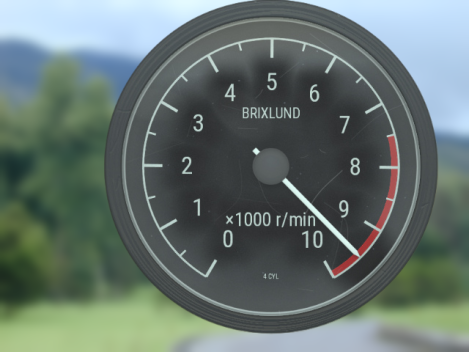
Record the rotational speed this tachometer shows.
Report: 9500 rpm
